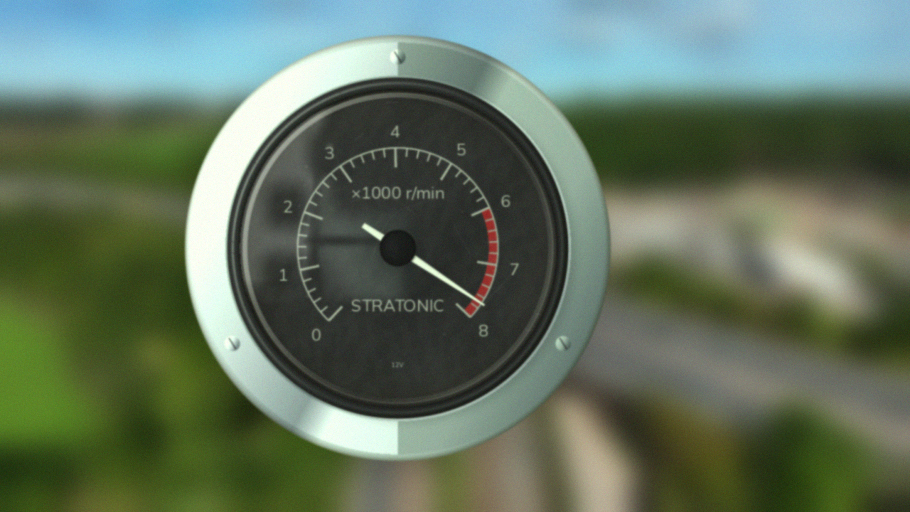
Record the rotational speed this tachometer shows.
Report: 7700 rpm
